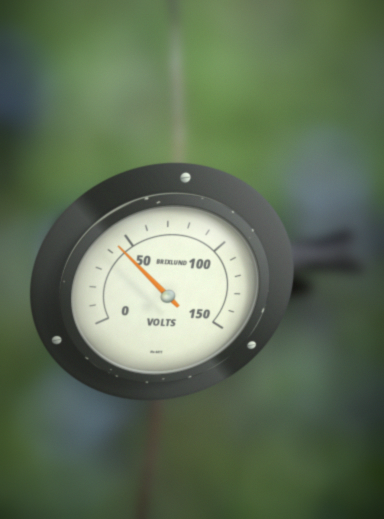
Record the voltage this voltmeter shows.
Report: 45 V
